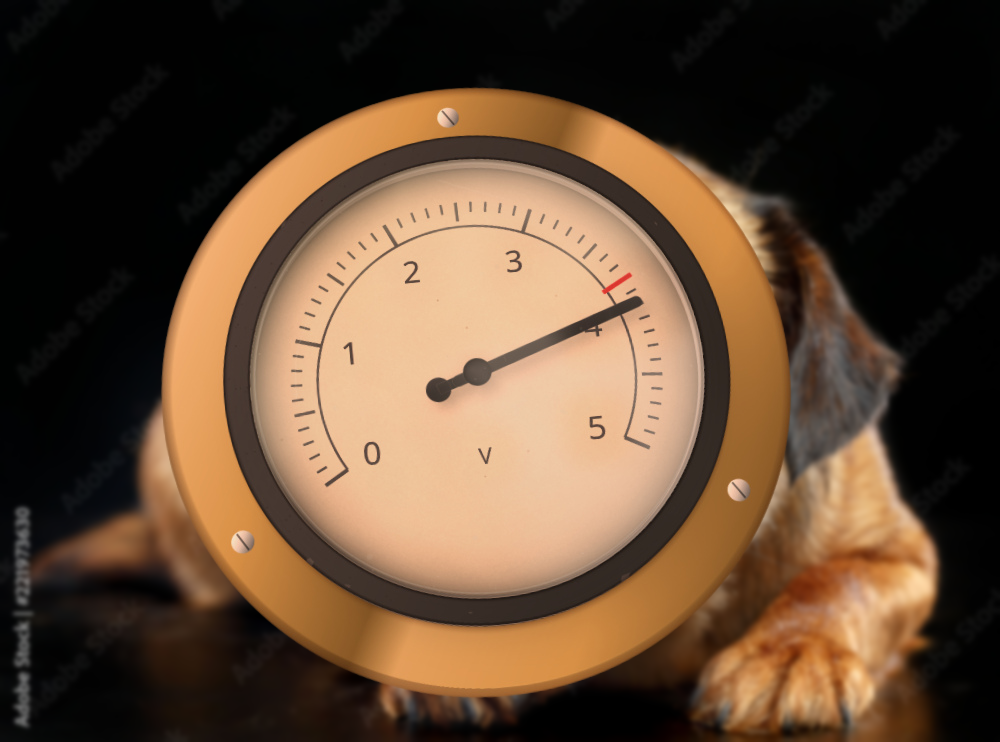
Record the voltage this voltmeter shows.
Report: 4 V
